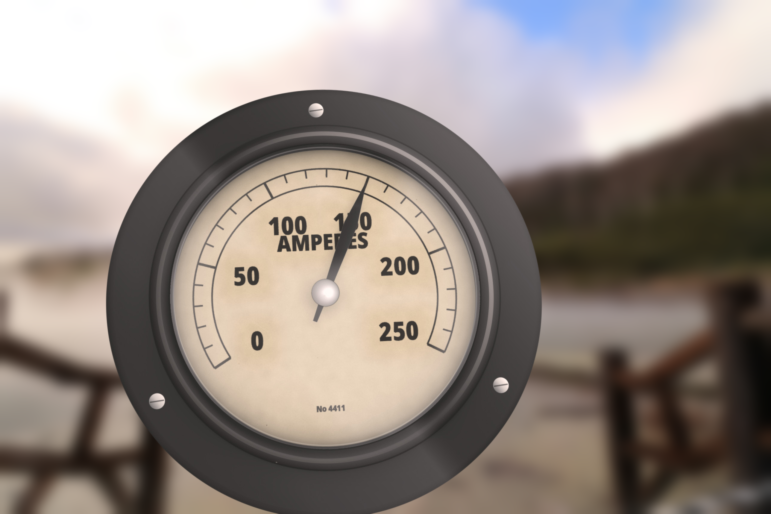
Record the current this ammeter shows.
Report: 150 A
